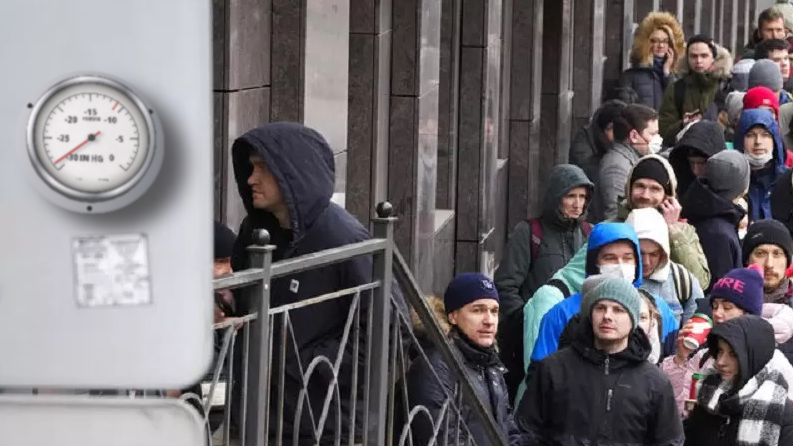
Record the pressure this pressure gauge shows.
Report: -29 inHg
